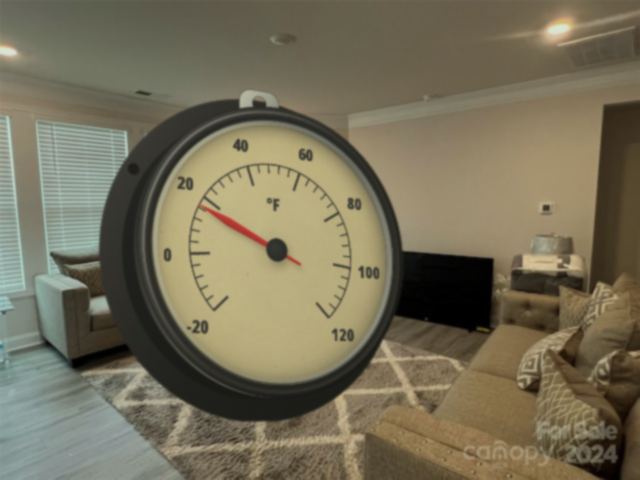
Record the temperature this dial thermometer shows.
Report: 16 °F
